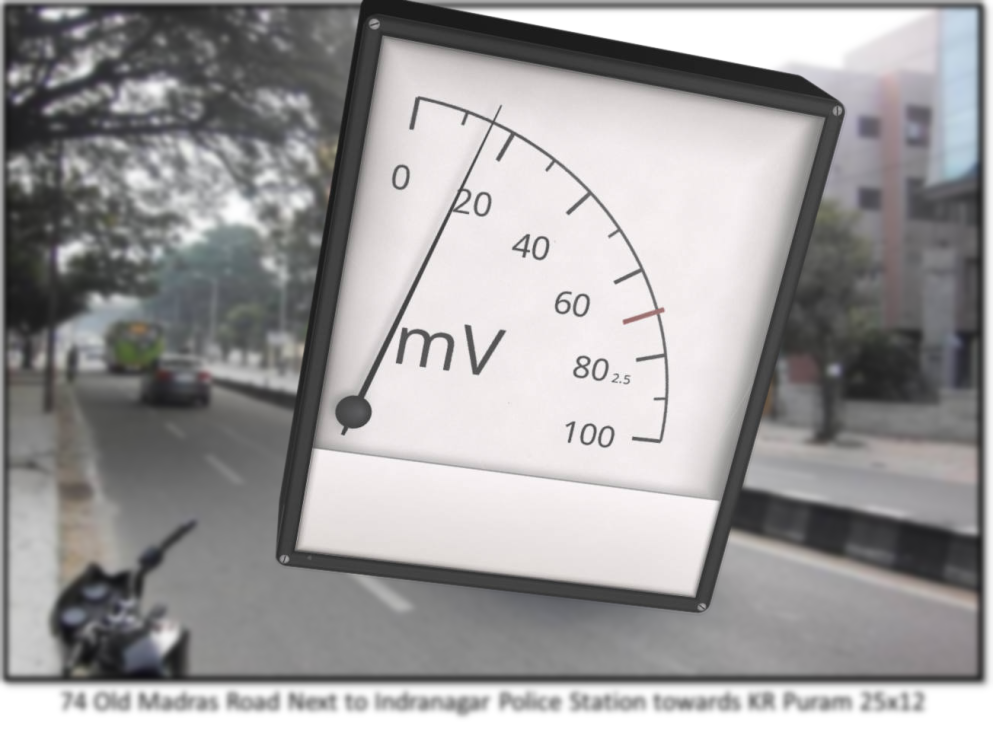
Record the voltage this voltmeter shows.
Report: 15 mV
